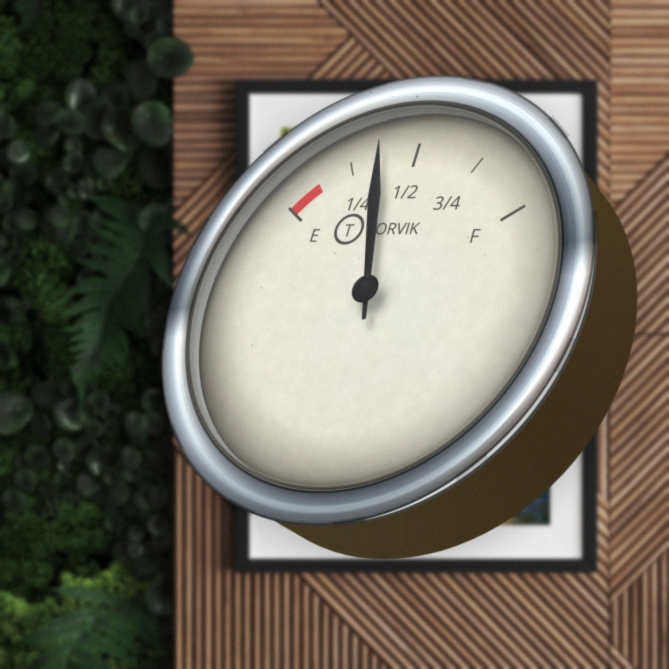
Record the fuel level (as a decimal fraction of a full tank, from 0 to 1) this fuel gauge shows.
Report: 0.375
